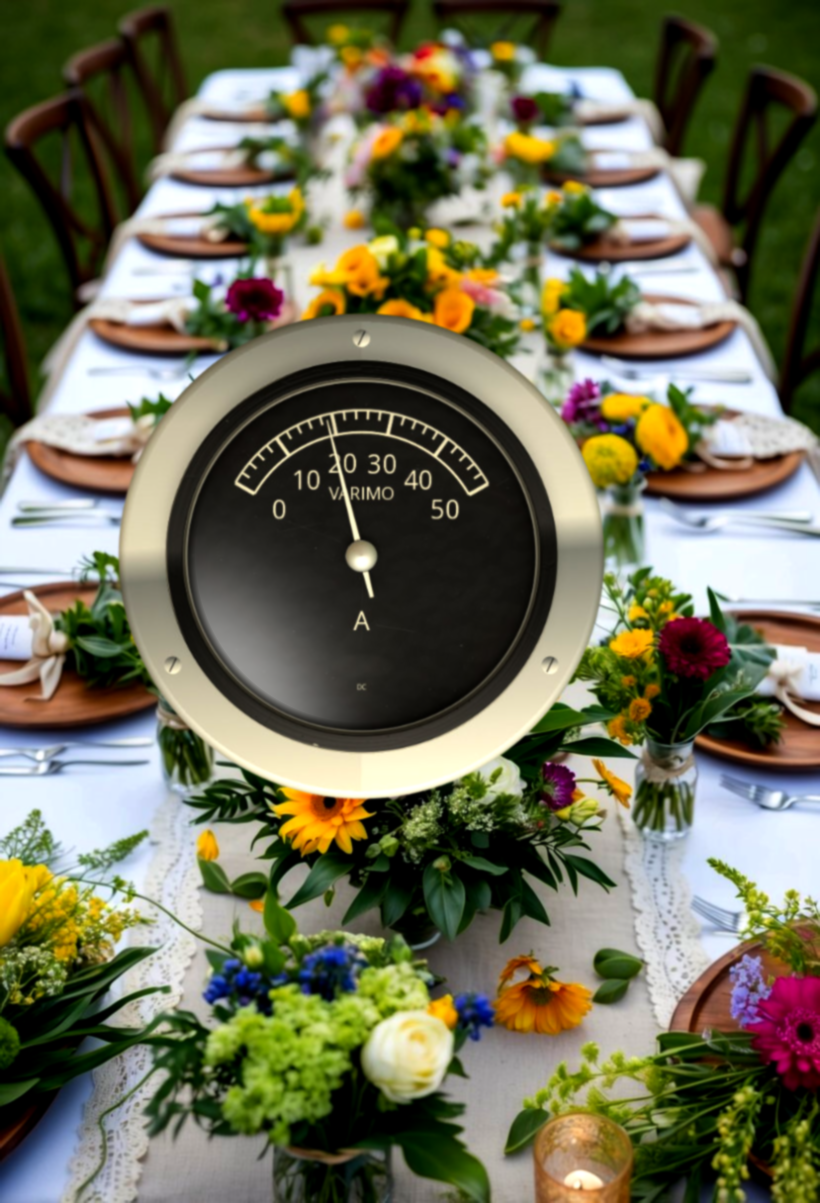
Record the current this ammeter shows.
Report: 19 A
